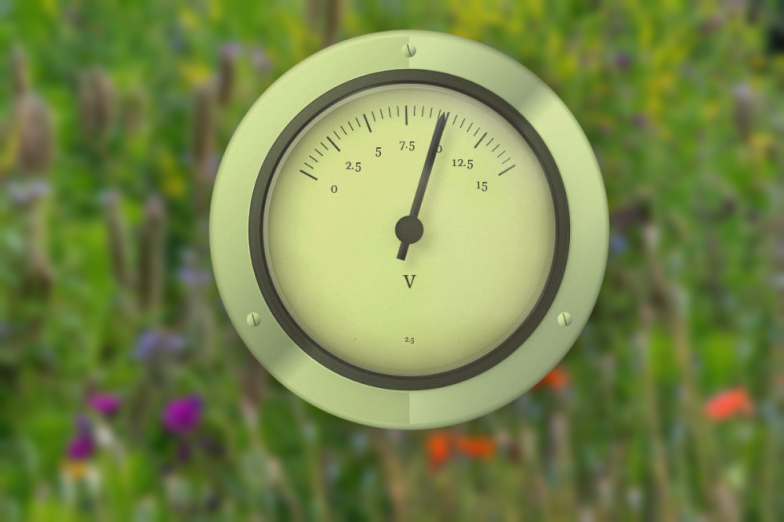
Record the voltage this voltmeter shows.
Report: 9.75 V
